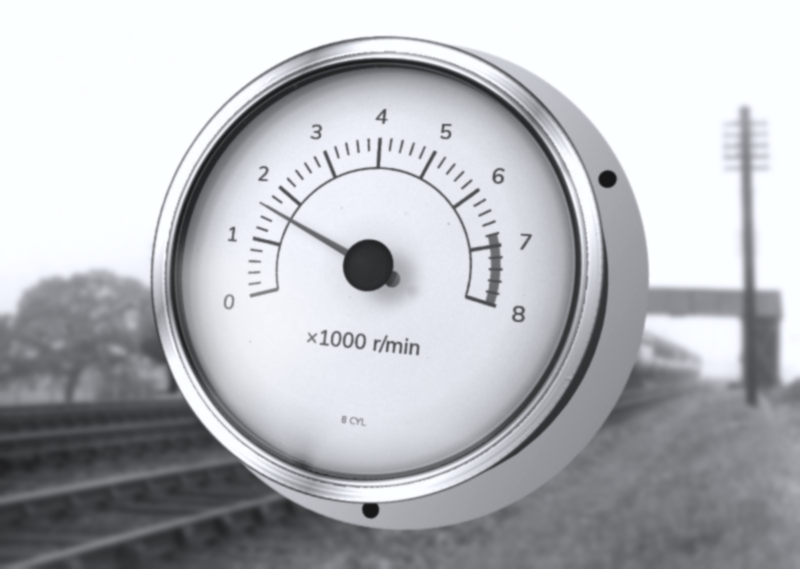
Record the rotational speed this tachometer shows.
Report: 1600 rpm
